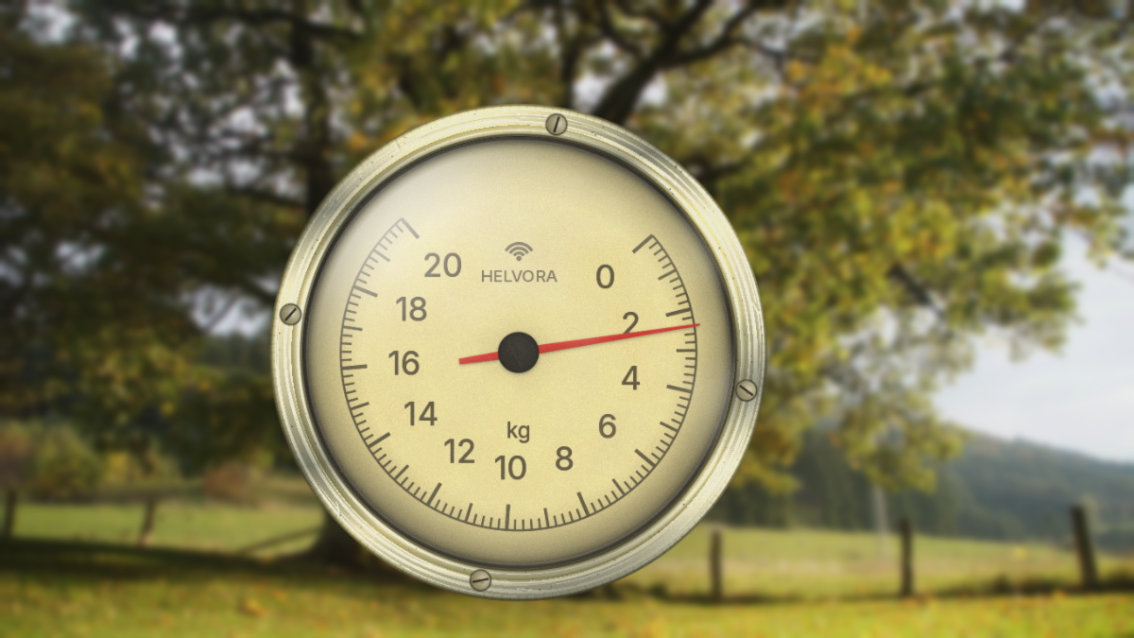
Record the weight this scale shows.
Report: 2.4 kg
